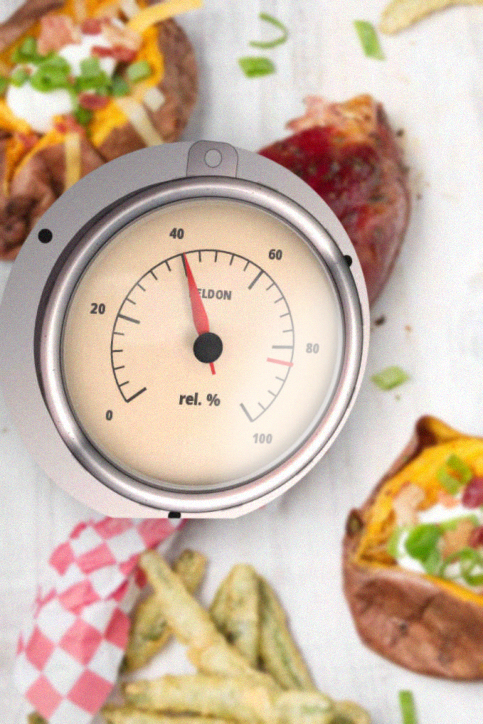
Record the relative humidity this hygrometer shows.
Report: 40 %
